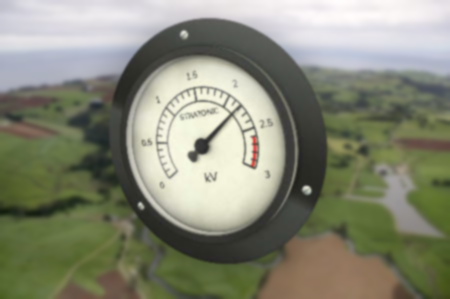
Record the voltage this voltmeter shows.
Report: 2.2 kV
